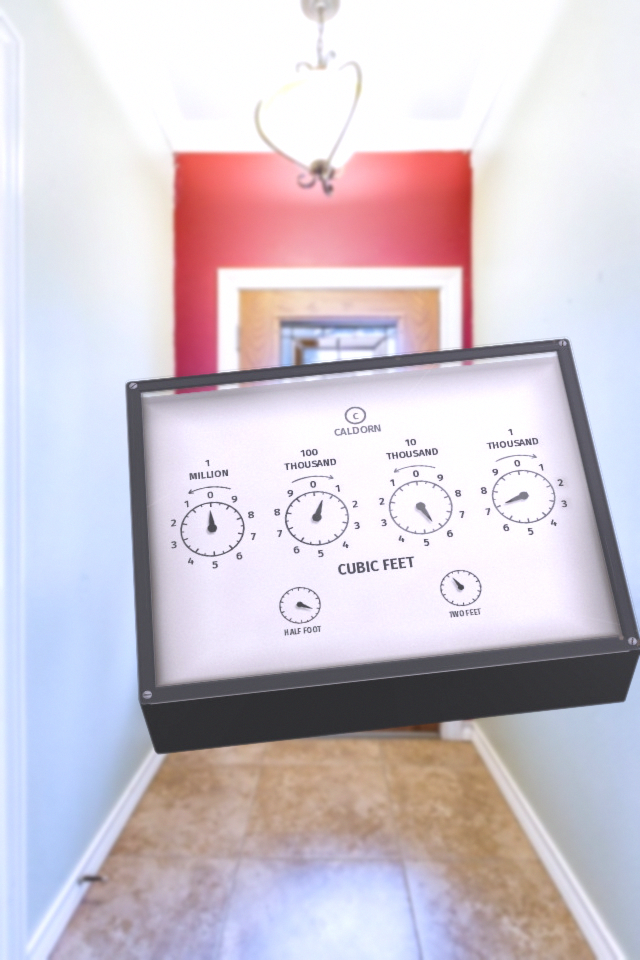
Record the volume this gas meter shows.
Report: 5700 ft³
